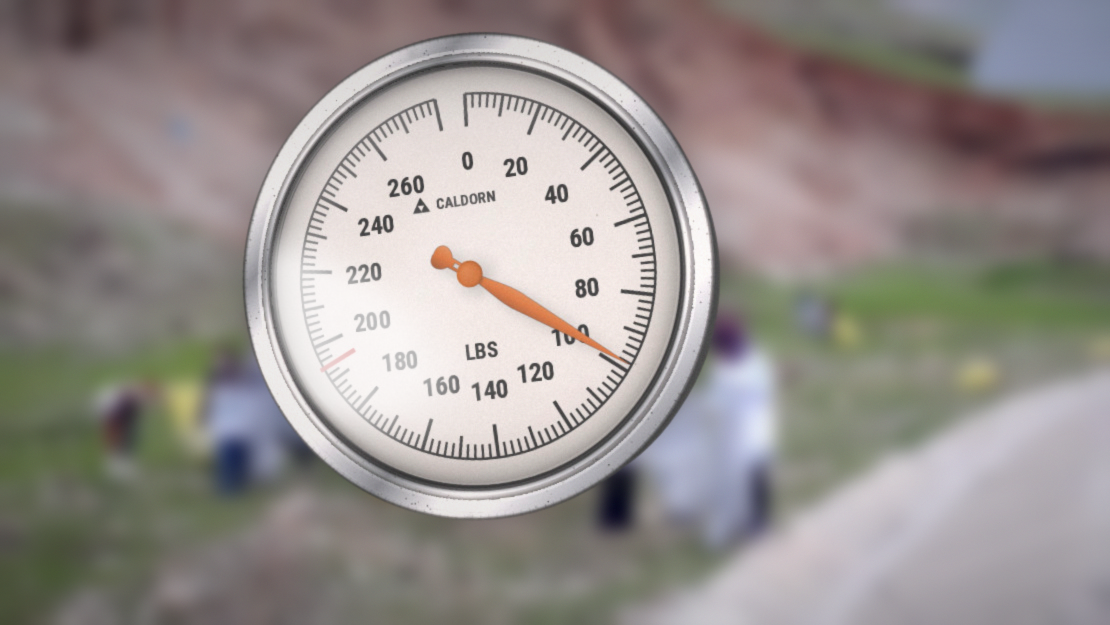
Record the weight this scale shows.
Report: 98 lb
